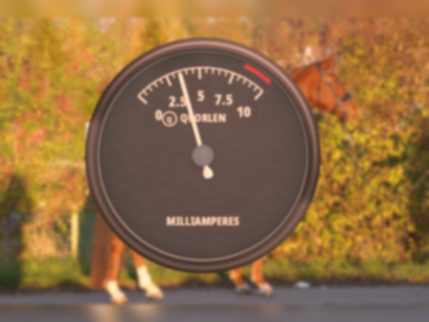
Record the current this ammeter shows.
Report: 3.5 mA
